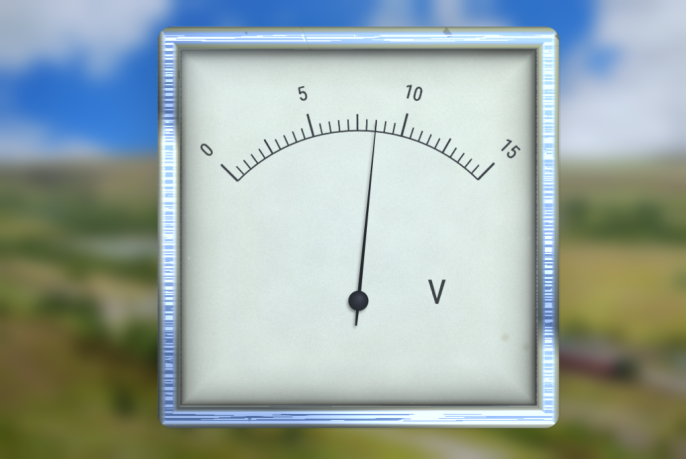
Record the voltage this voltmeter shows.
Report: 8.5 V
